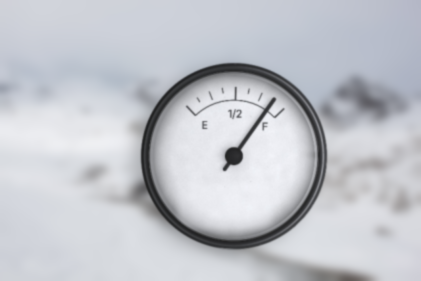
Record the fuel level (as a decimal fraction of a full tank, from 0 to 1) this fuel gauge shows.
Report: 0.875
